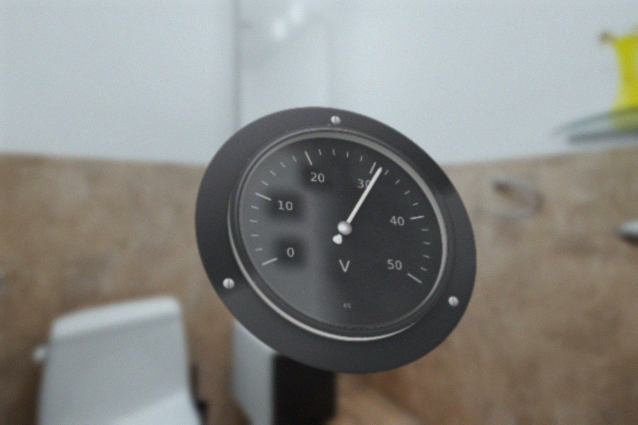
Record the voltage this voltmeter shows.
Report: 31 V
